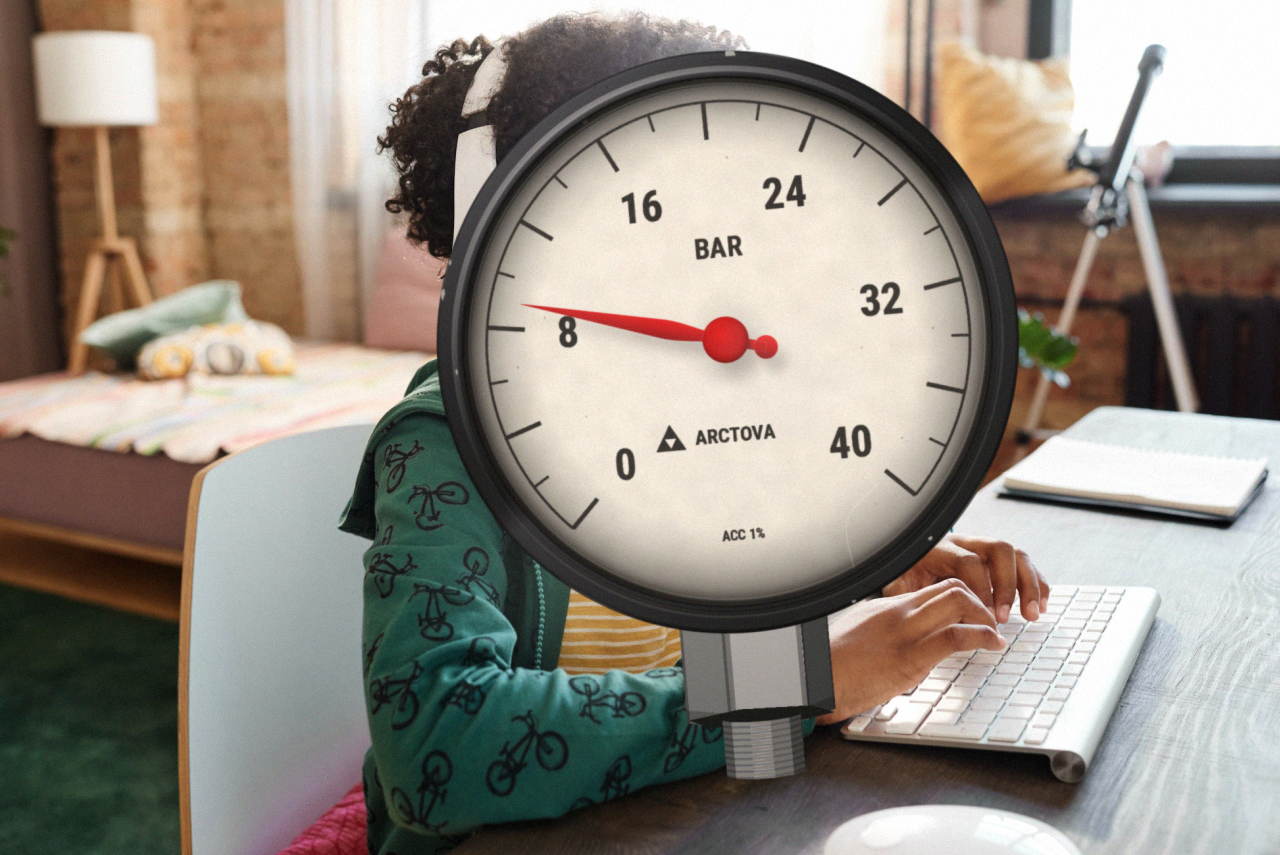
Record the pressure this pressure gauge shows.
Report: 9 bar
